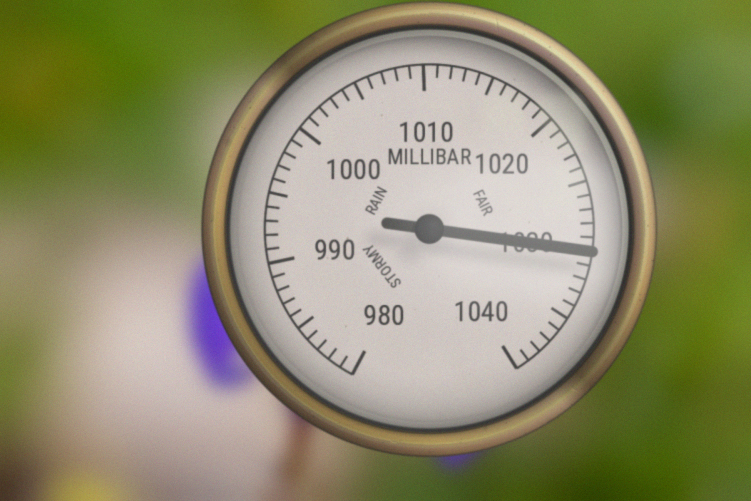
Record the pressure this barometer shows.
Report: 1030 mbar
